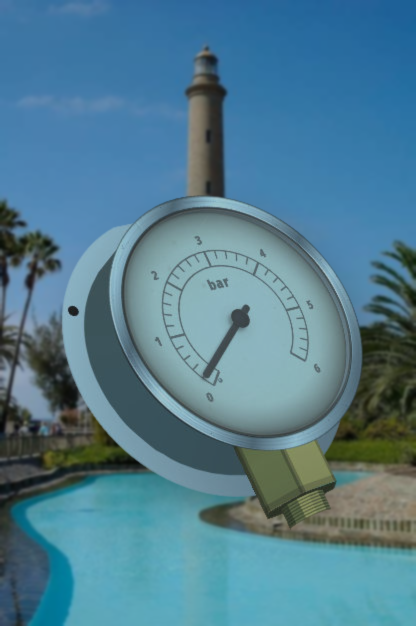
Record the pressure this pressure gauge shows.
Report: 0.2 bar
